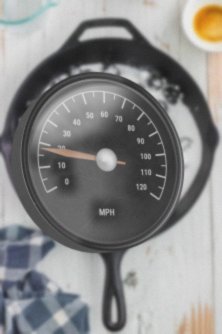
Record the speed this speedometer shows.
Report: 17.5 mph
